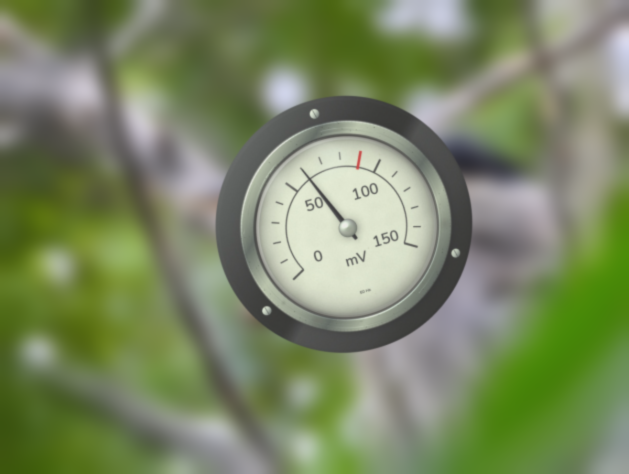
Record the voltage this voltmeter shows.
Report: 60 mV
